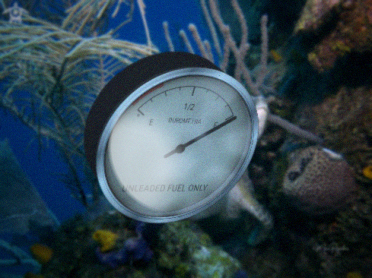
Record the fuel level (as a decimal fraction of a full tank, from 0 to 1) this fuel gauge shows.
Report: 1
